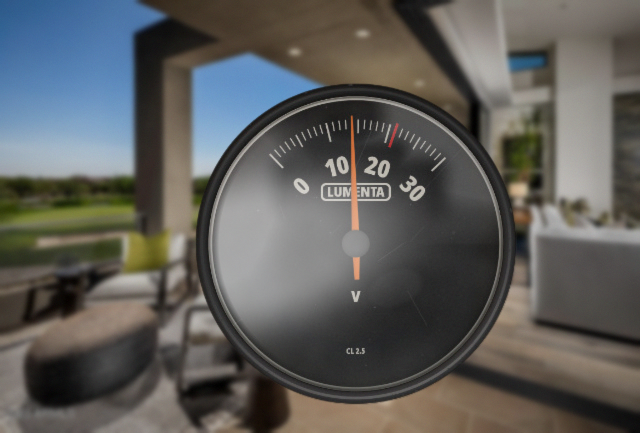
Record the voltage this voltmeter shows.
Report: 14 V
